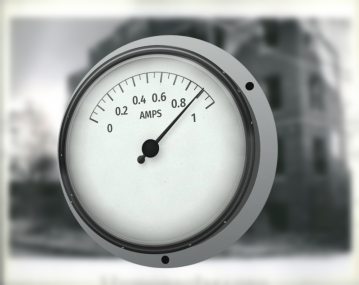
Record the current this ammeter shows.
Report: 0.9 A
